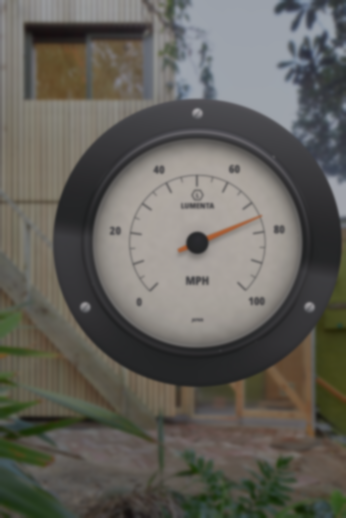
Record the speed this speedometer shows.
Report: 75 mph
